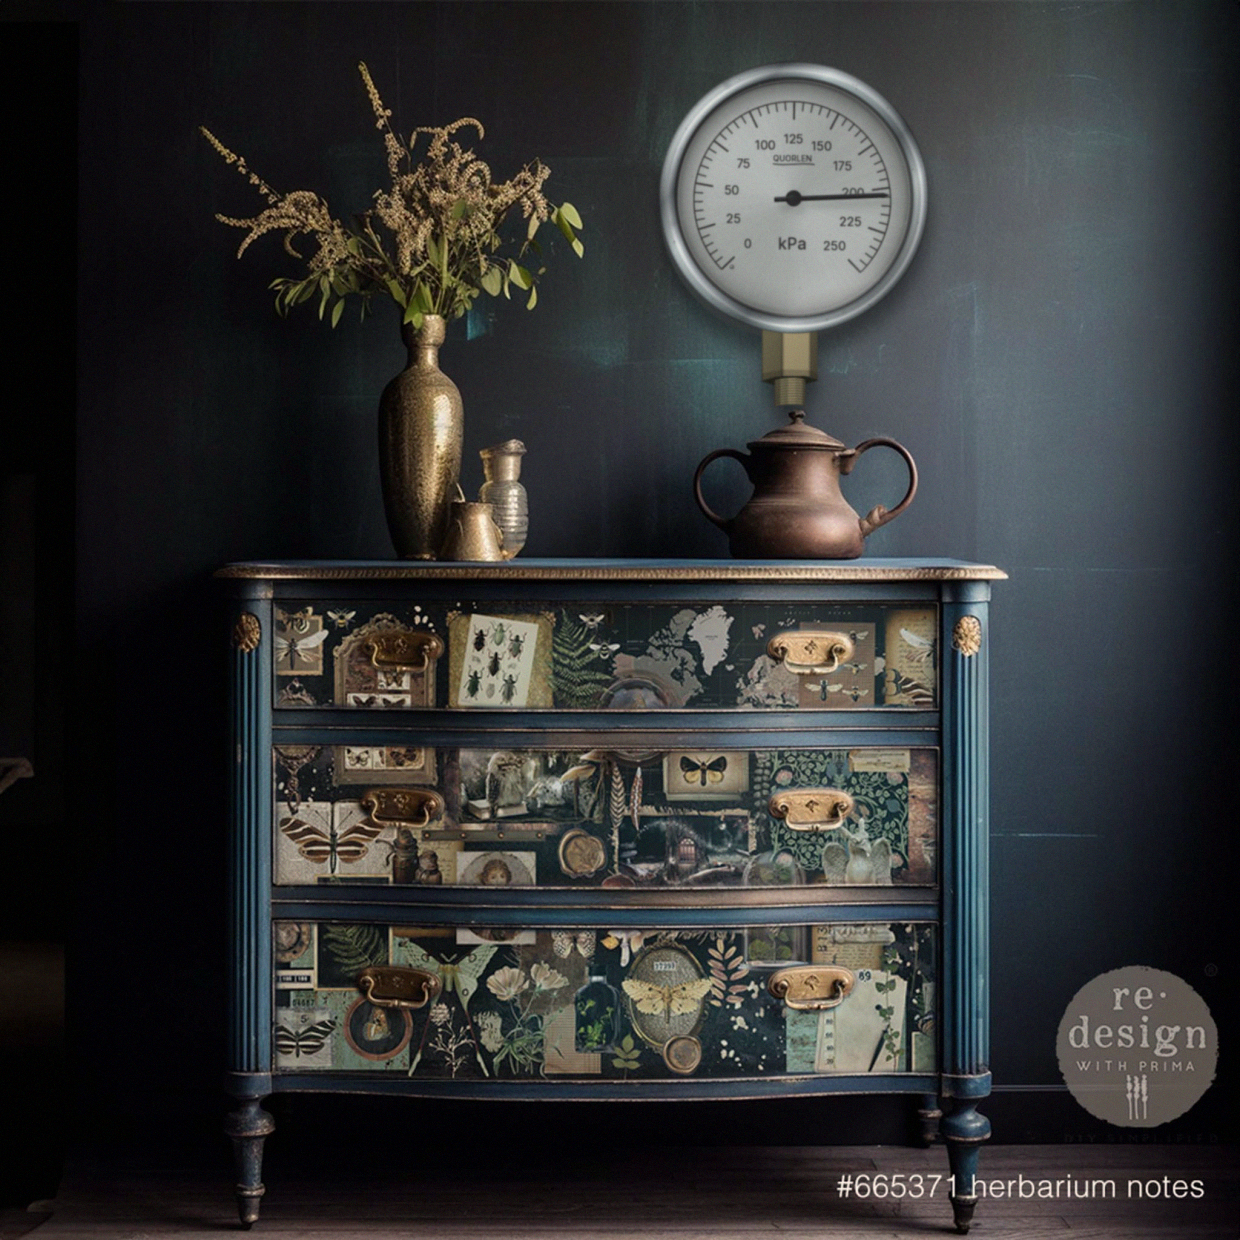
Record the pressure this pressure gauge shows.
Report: 205 kPa
